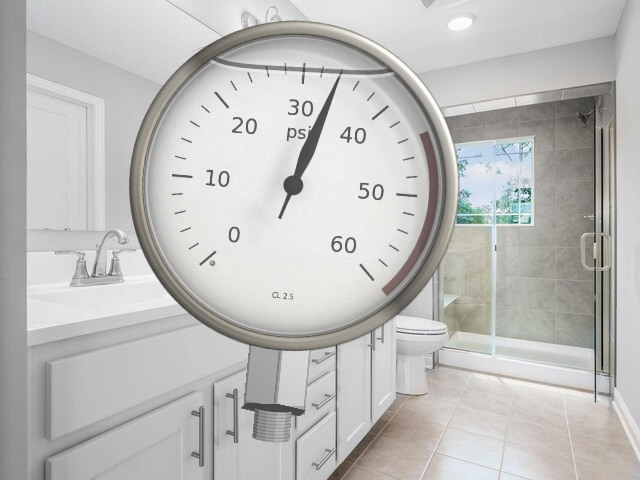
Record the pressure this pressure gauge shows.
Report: 34 psi
